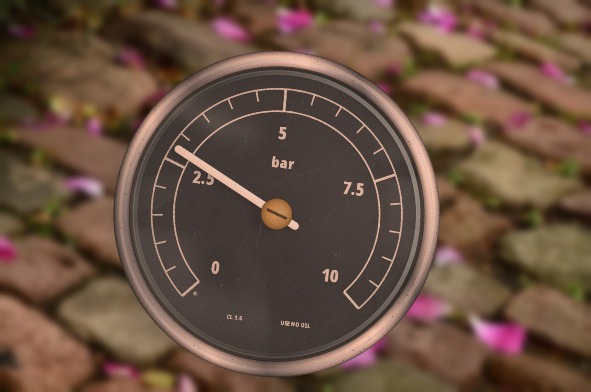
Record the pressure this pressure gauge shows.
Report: 2.75 bar
